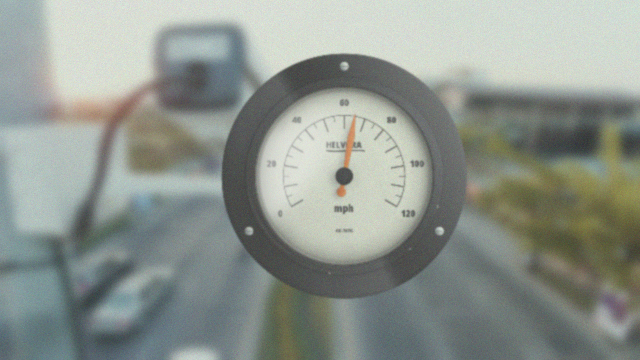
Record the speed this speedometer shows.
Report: 65 mph
